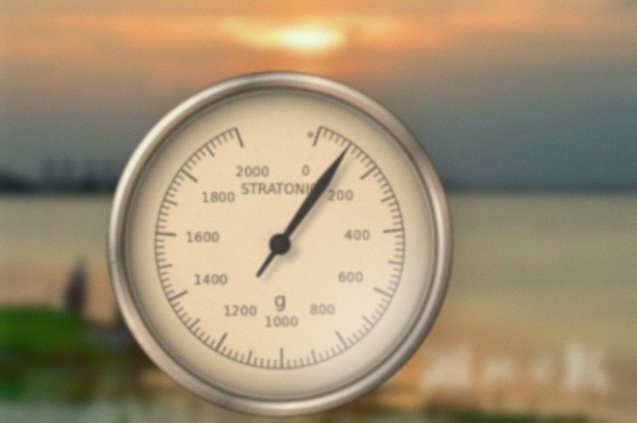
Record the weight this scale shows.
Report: 100 g
